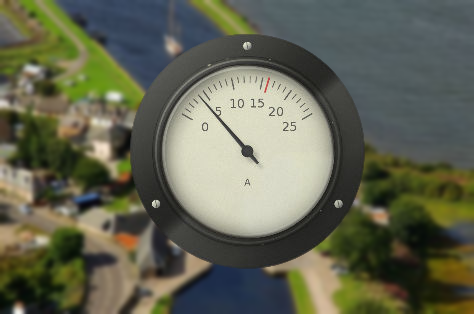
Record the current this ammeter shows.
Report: 4 A
